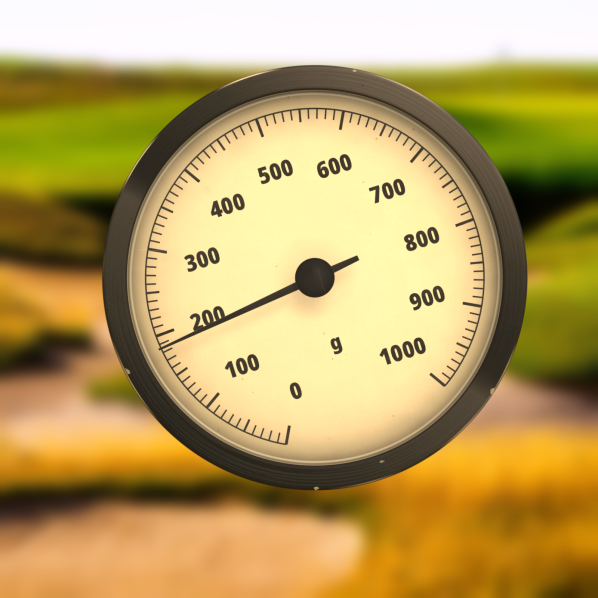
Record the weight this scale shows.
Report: 185 g
